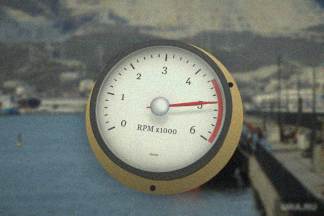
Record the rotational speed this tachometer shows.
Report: 5000 rpm
